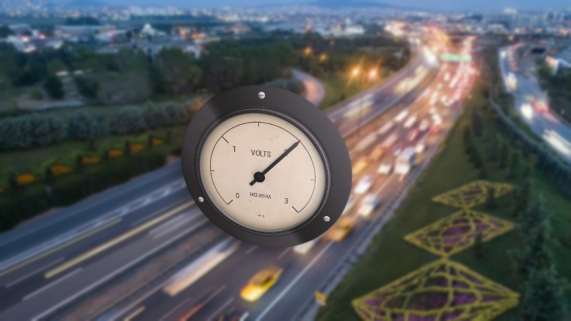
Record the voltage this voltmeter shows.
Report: 2 V
